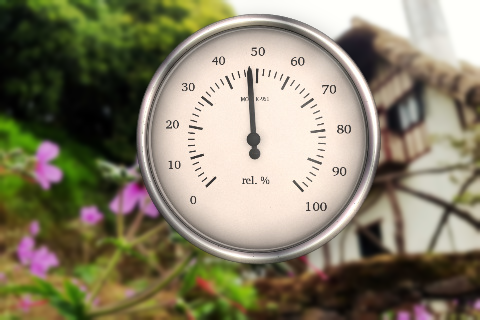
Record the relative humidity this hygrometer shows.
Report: 48 %
